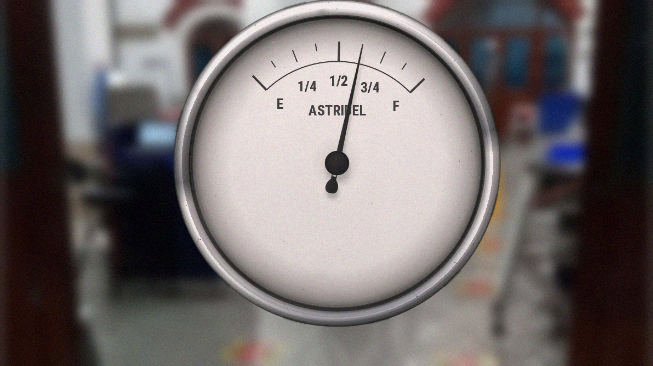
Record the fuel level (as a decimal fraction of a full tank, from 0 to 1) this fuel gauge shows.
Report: 0.625
